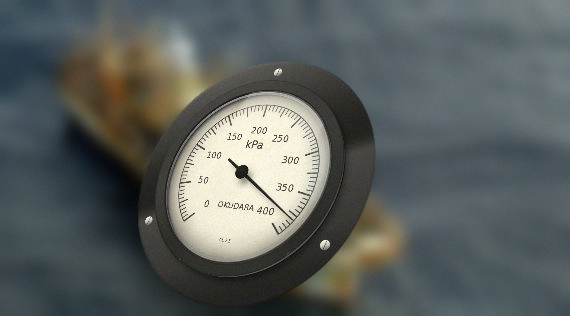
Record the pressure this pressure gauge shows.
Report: 380 kPa
